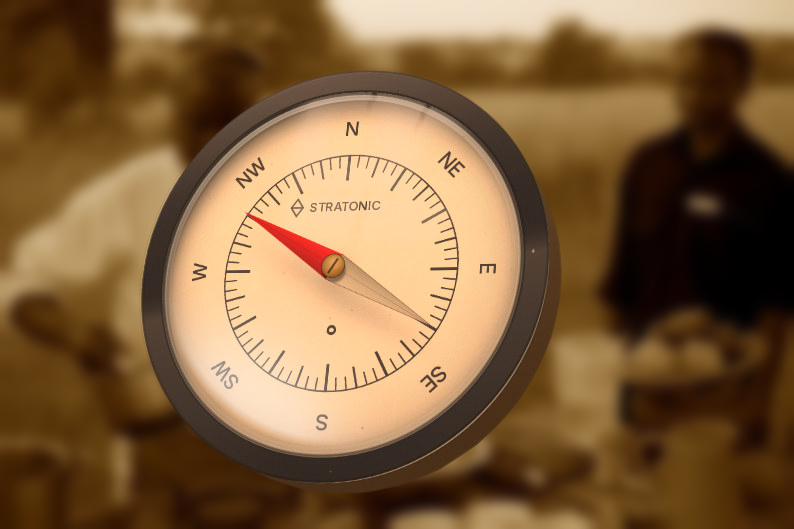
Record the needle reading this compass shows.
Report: 300 °
